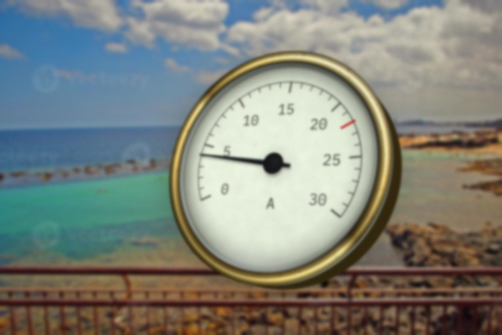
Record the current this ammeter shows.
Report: 4 A
